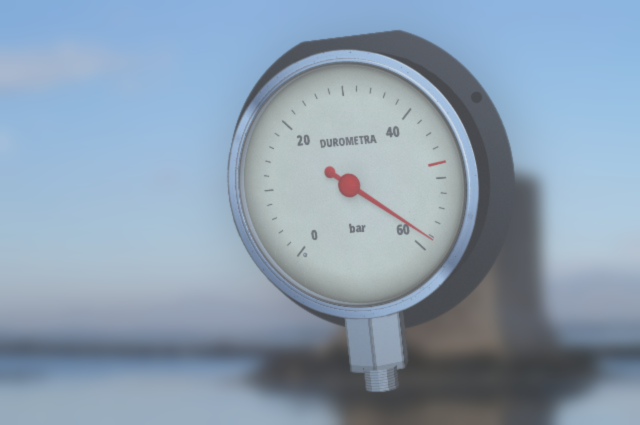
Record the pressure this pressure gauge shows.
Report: 58 bar
